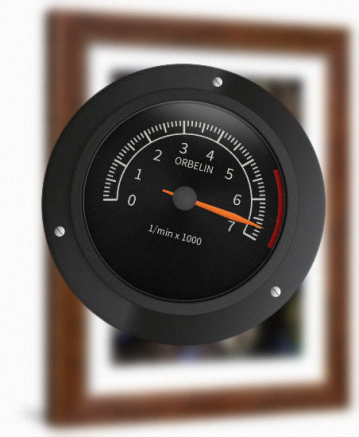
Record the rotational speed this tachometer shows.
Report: 6700 rpm
